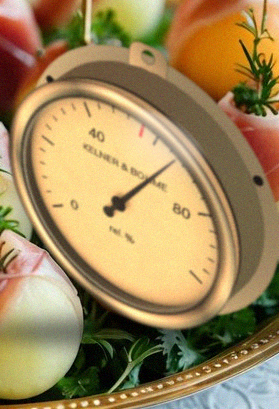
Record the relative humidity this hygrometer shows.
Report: 66 %
